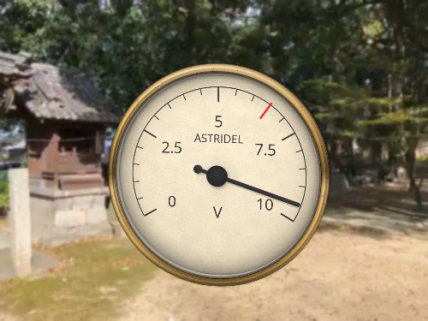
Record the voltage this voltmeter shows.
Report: 9.5 V
